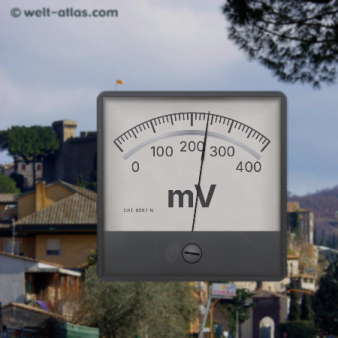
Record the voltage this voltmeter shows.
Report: 240 mV
